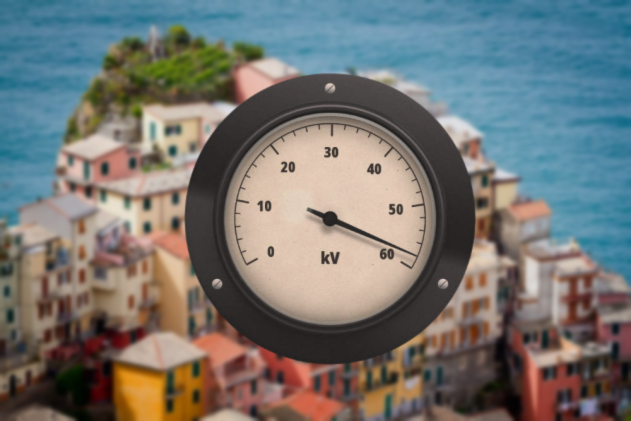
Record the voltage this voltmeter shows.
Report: 58 kV
